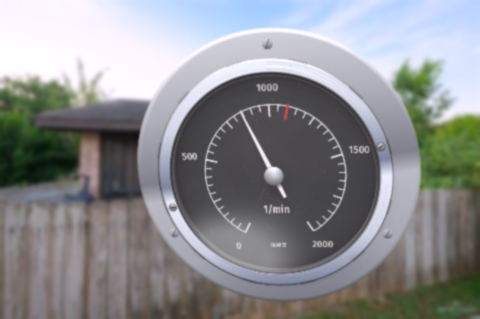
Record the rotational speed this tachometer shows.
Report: 850 rpm
